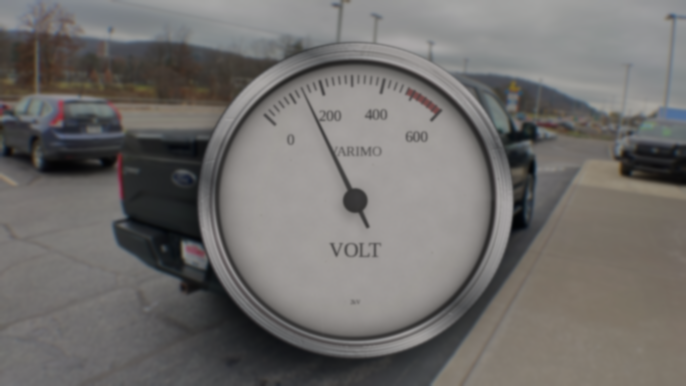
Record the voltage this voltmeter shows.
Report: 140 V
